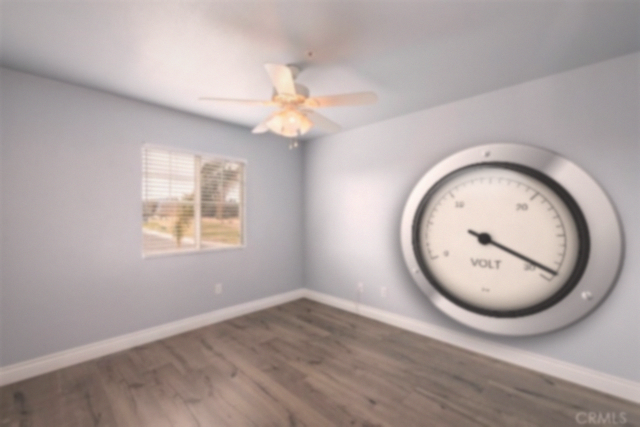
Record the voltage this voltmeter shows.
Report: 29 V
